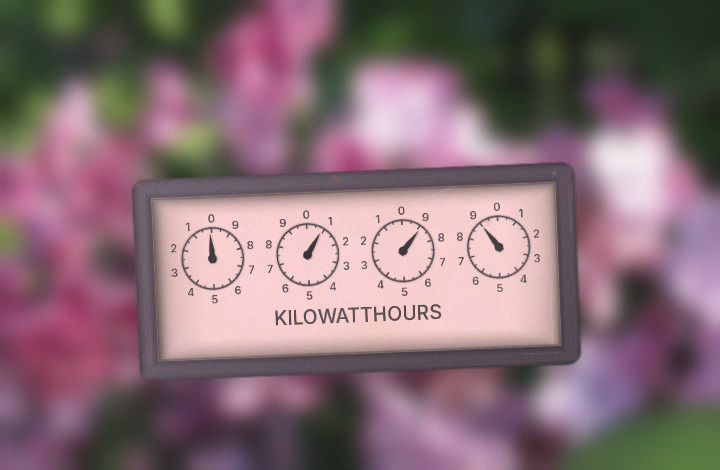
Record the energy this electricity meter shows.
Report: 89 kWh
